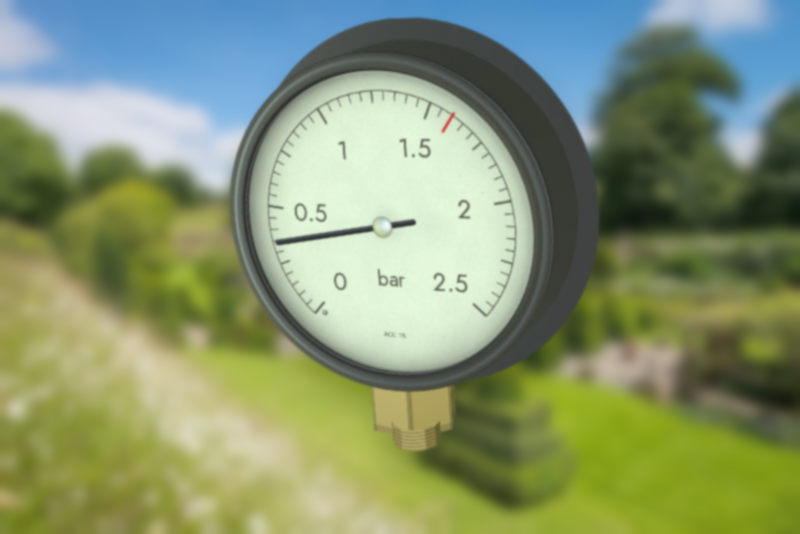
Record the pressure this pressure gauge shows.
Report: 0.35 bar
